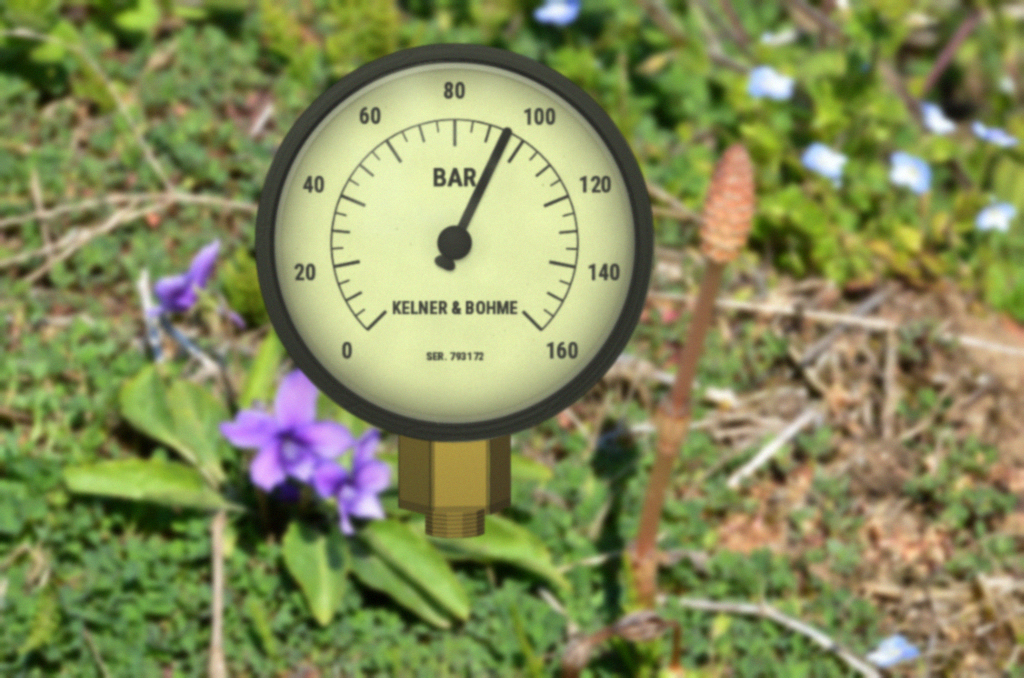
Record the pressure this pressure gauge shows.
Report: 95 bar
